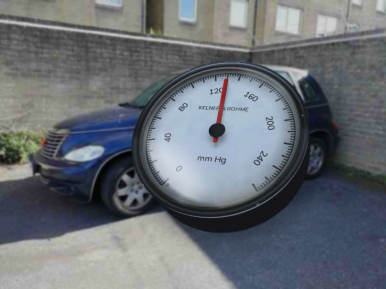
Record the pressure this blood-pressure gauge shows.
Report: 130 mmHg
